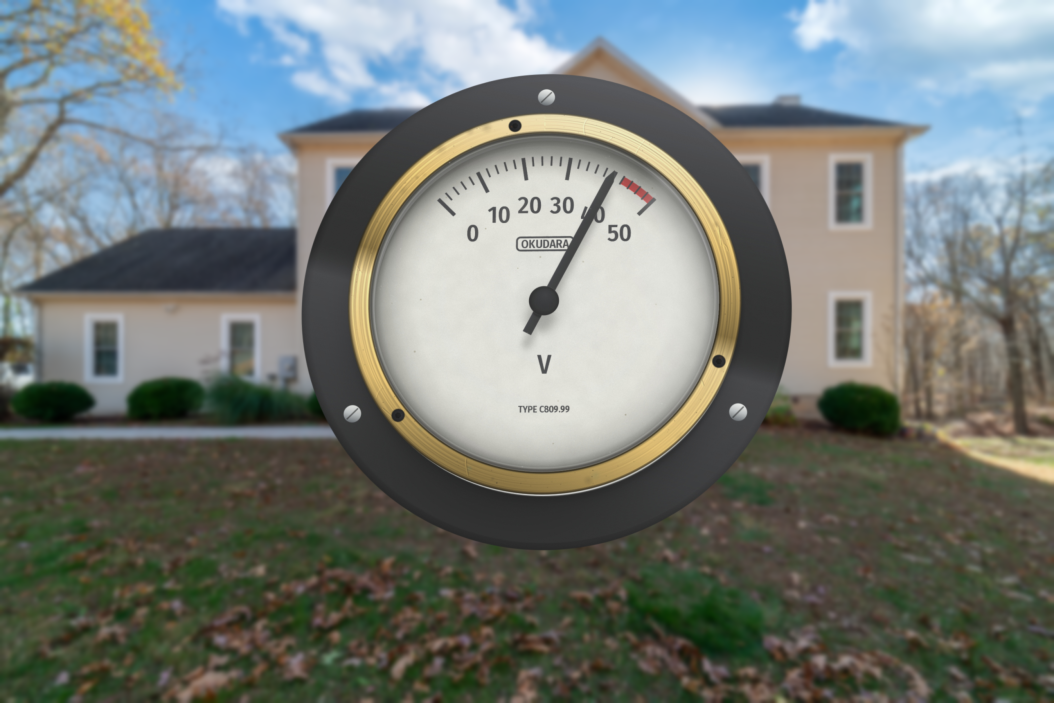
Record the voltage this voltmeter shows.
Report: 40 V
